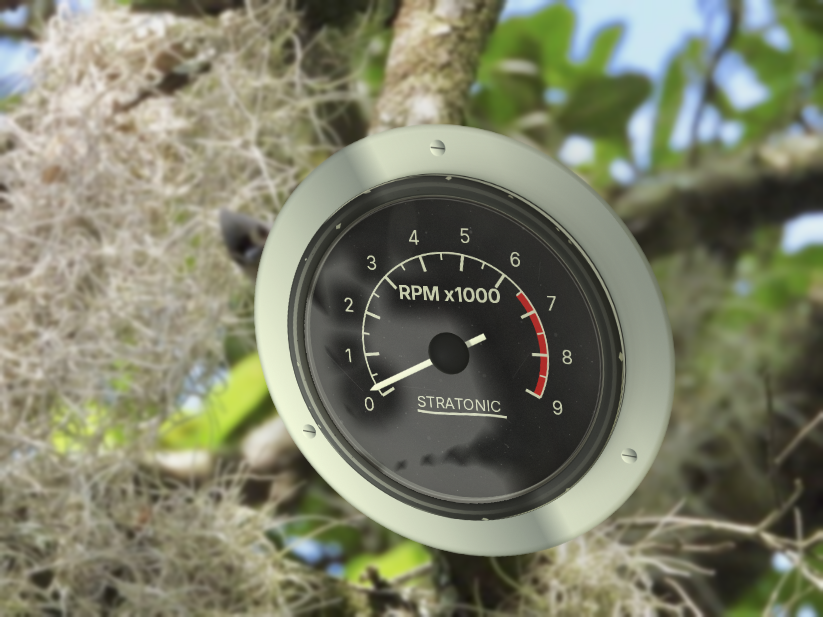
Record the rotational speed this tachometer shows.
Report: 250 rpm
